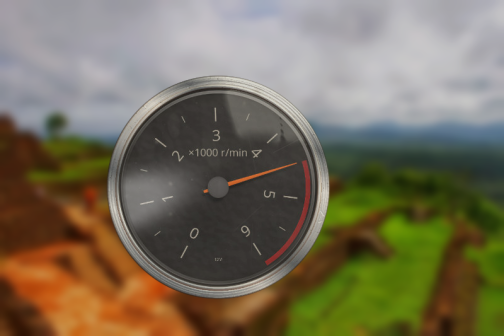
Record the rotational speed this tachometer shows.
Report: 4500 rpm
